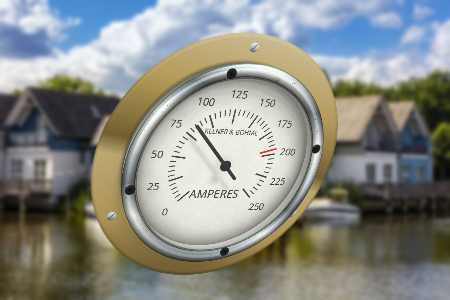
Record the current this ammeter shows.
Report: 85 A
